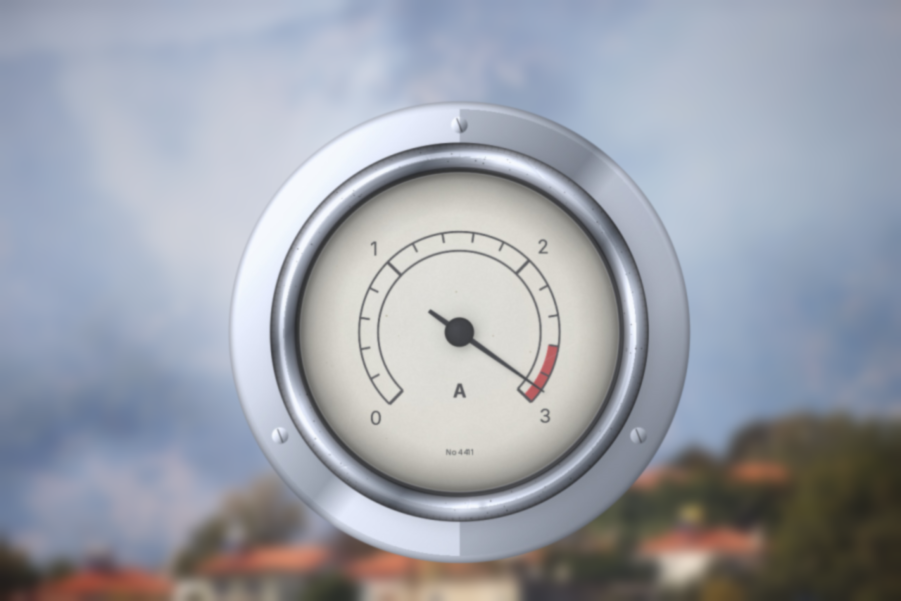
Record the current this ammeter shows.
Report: 2.9 A
